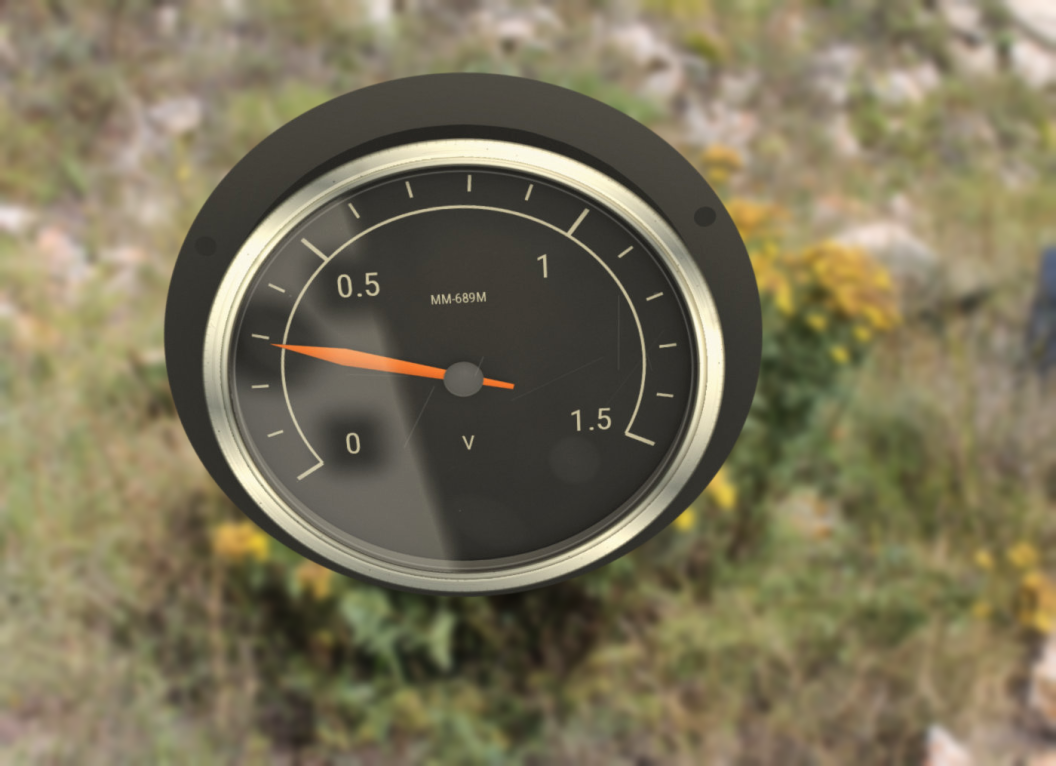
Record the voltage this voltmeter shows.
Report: 0.3 V
